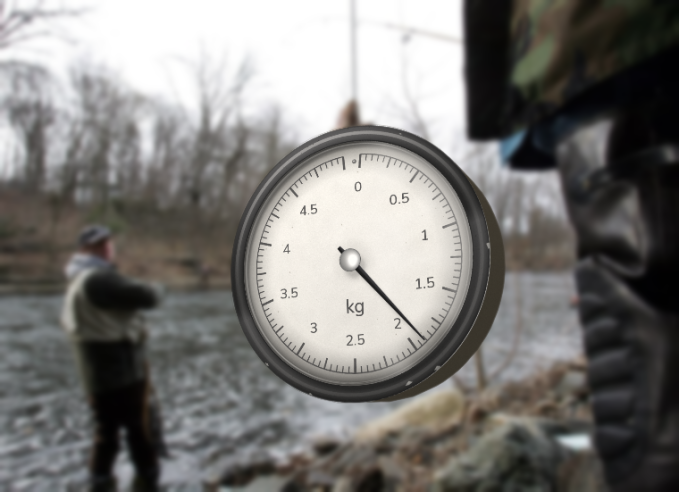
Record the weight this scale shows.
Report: 1.9 kg
